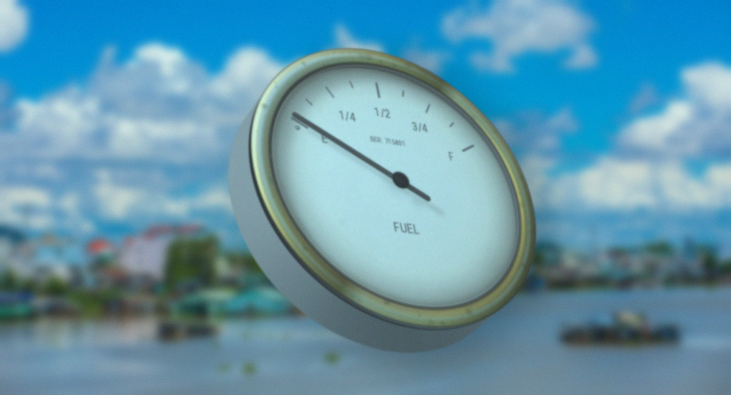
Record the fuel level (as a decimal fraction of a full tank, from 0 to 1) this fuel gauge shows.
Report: 0
